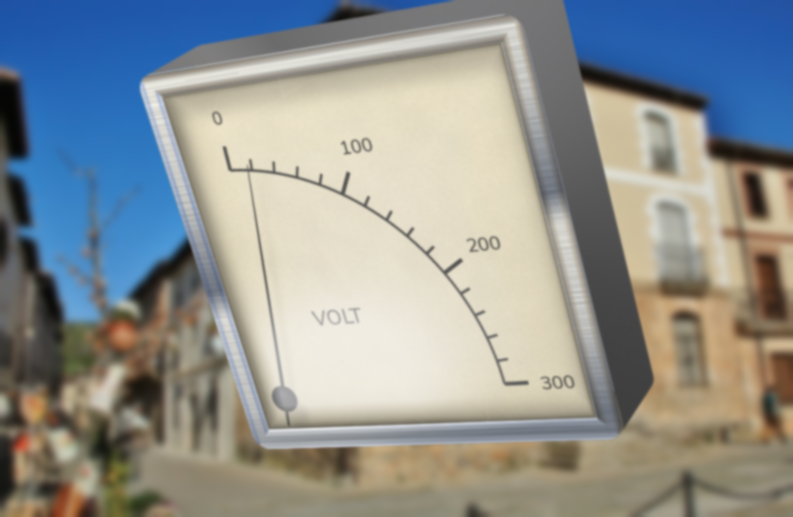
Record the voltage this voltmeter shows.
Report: 20 V
